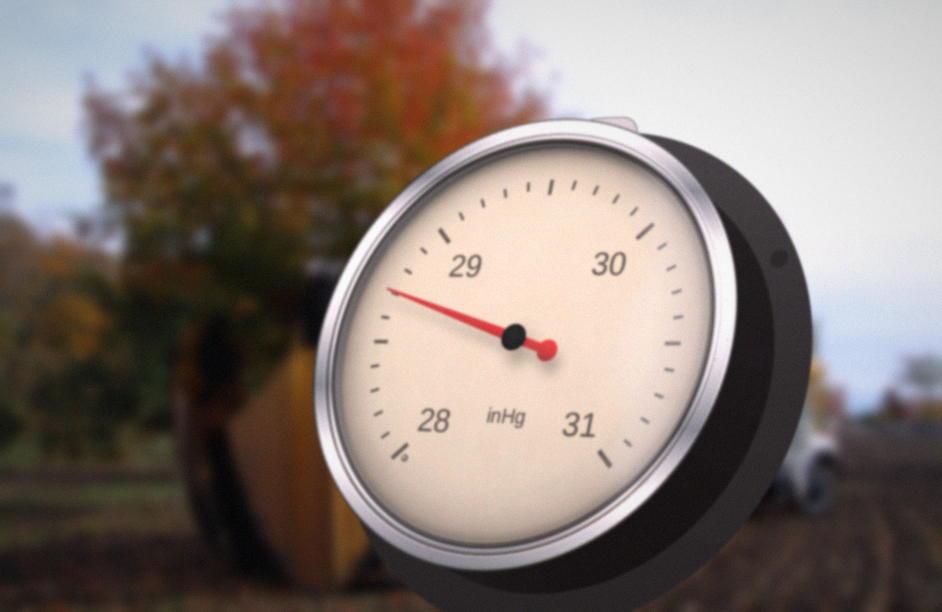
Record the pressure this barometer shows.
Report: 28.7 inHg
